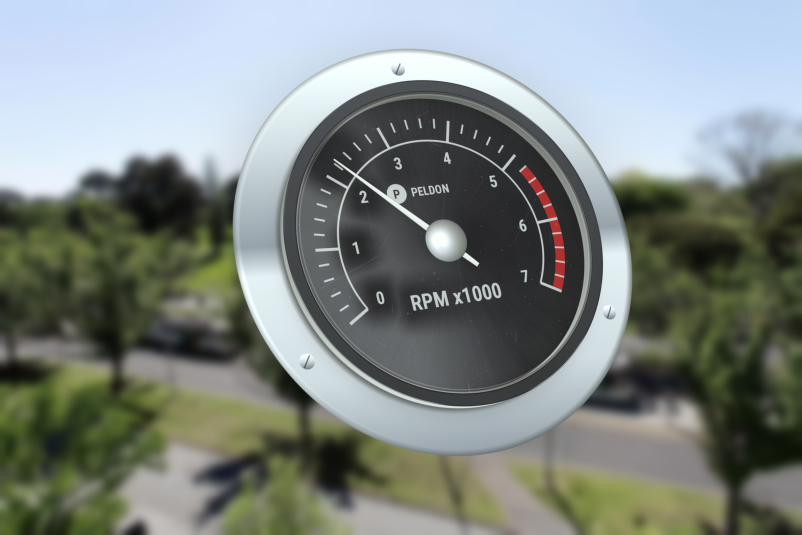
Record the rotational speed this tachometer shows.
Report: 2200 rpm
